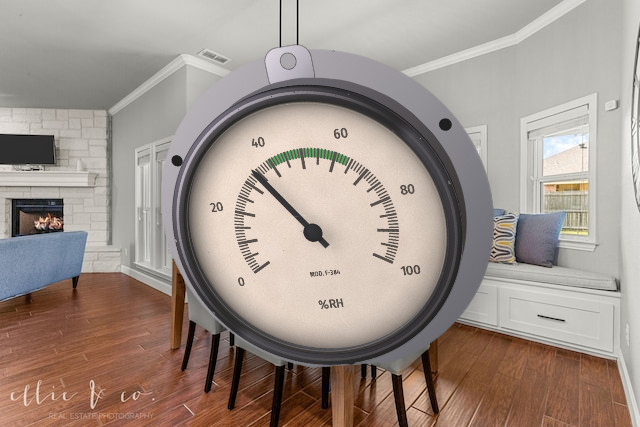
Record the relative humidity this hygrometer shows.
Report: 35 %
